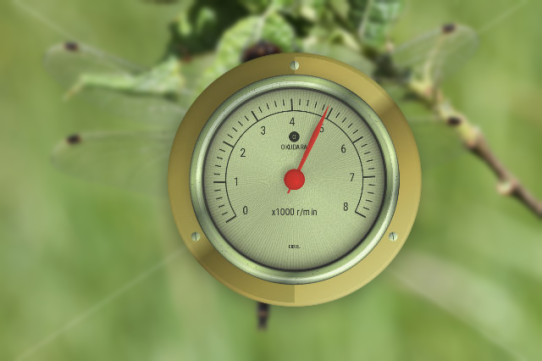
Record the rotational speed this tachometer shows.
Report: 4900 rpm
